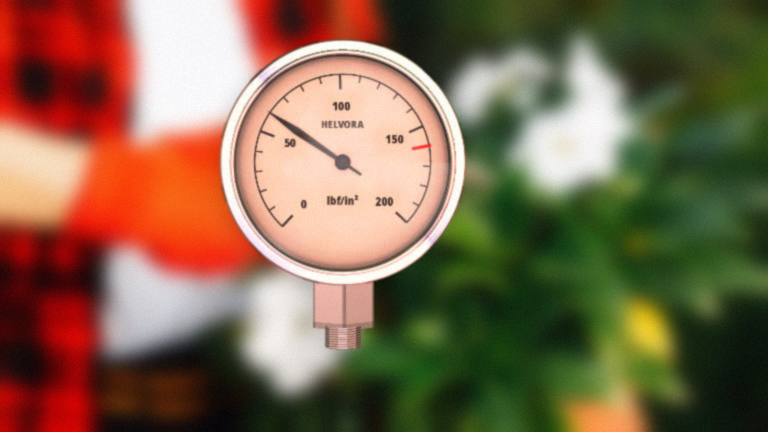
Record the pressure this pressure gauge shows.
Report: 60 psi
